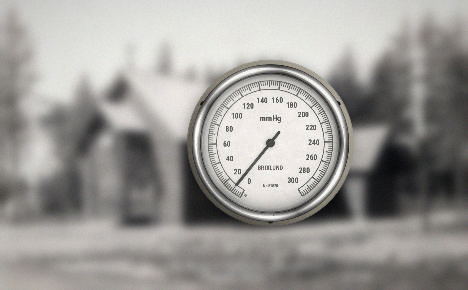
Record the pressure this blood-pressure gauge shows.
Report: 10 mmHg
